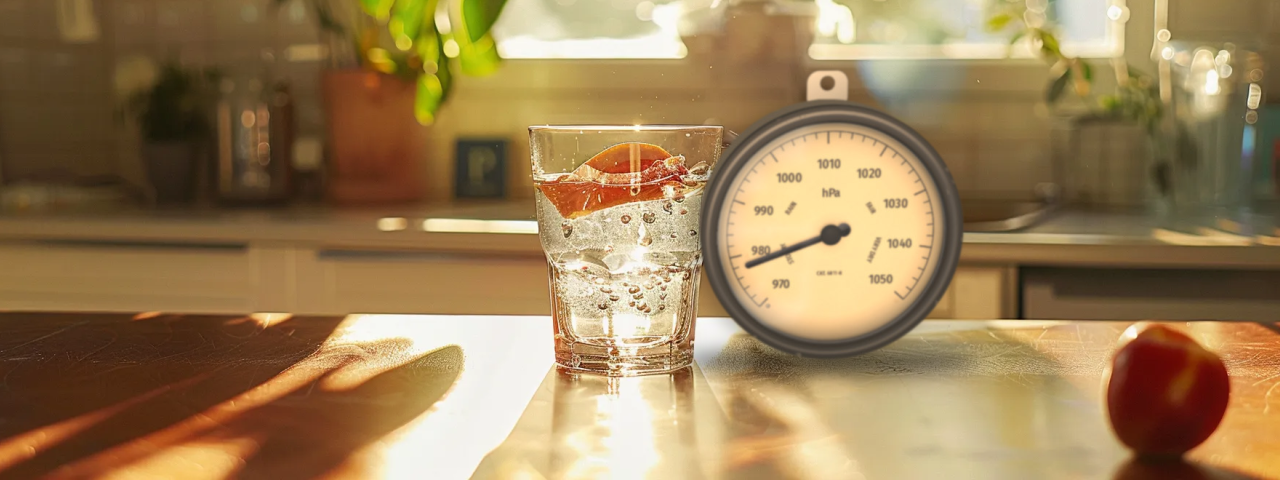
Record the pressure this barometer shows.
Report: 978 hPa
